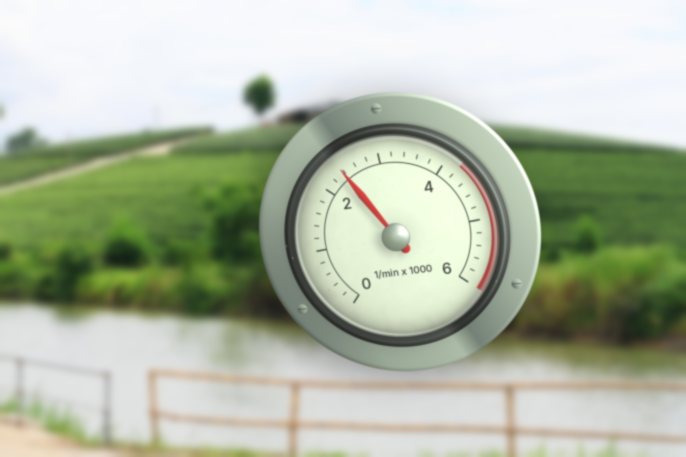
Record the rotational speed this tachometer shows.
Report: 2400 rpm
